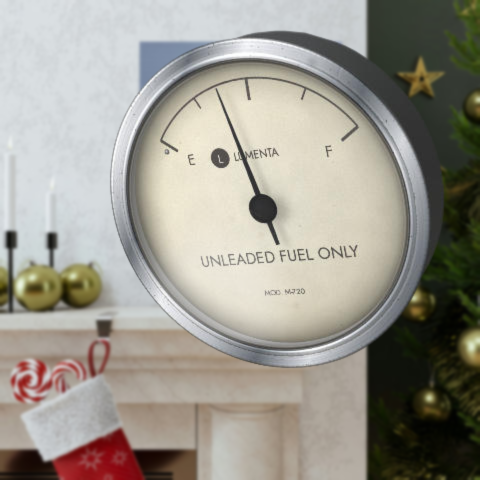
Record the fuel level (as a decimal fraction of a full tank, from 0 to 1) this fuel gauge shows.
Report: 0.375
